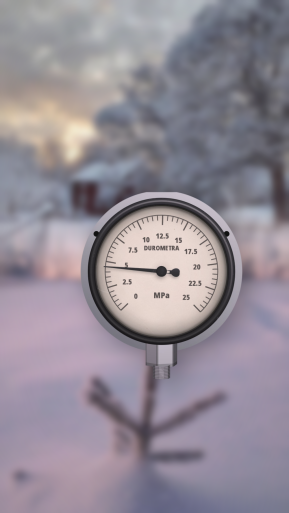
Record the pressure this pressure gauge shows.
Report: 4.5 MPa
